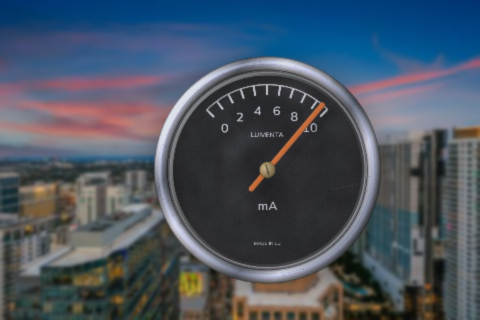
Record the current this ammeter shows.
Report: 9.5 mA
